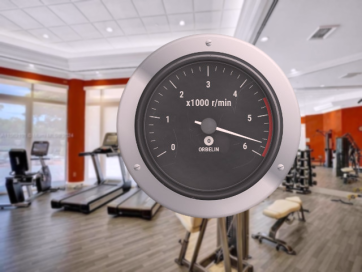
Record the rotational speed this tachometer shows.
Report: 5700 rpm
